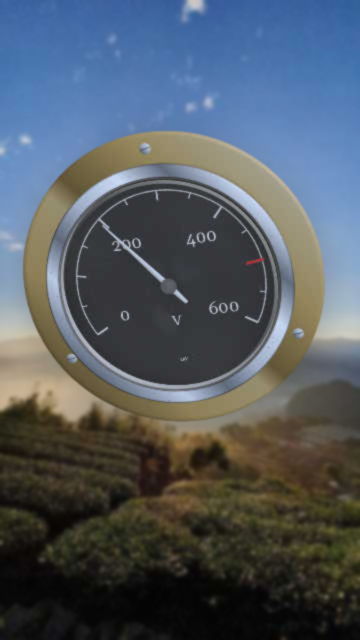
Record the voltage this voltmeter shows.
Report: 200 V
